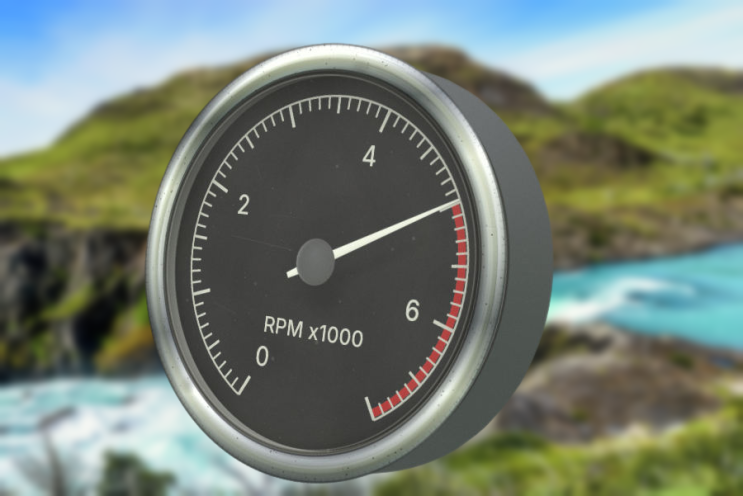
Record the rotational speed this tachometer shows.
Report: 5000 rpm
